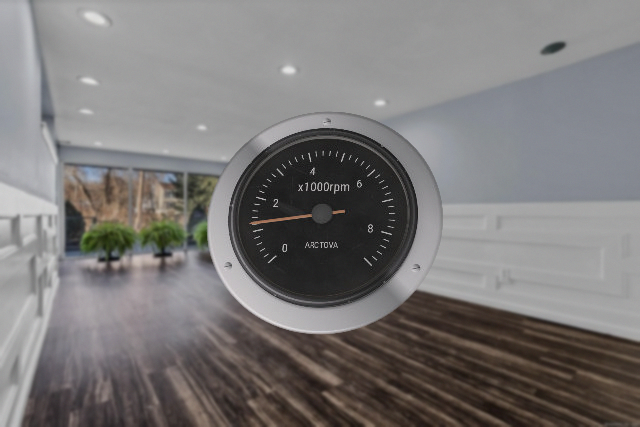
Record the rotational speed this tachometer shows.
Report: 1200 rpm
